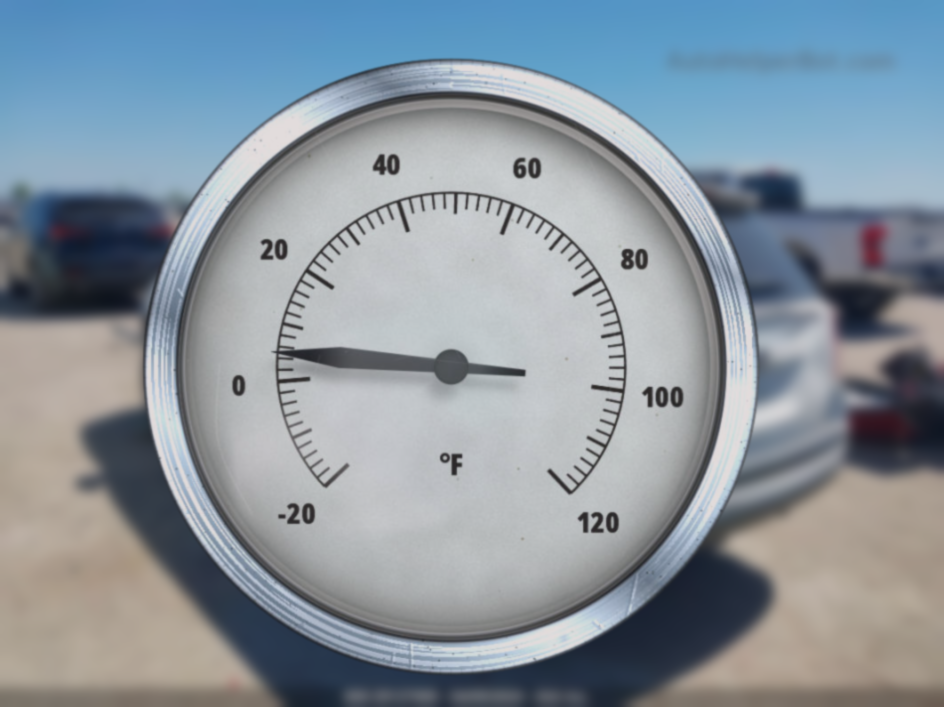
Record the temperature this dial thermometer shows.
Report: 5 °F
